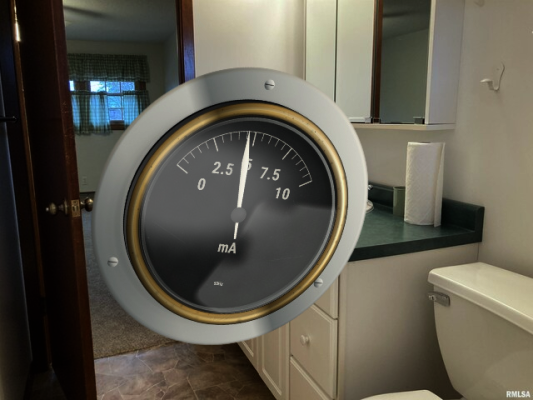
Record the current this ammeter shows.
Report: 4.5 mA
